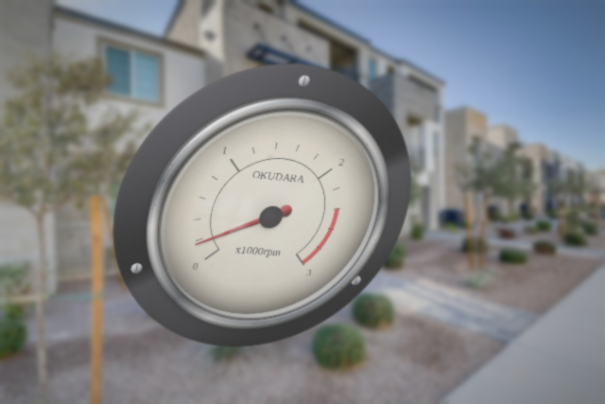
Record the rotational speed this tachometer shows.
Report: 200 rpm
